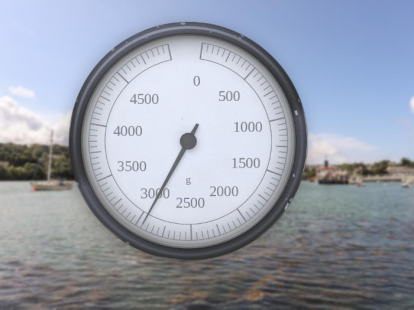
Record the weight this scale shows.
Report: 2950 g
